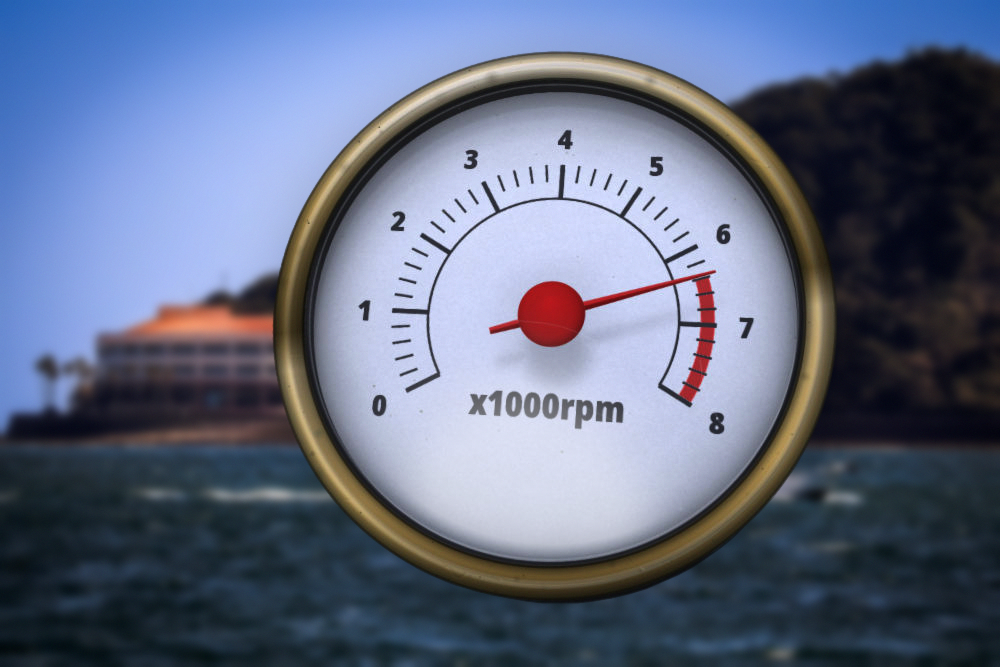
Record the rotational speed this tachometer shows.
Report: 6400 rpm
